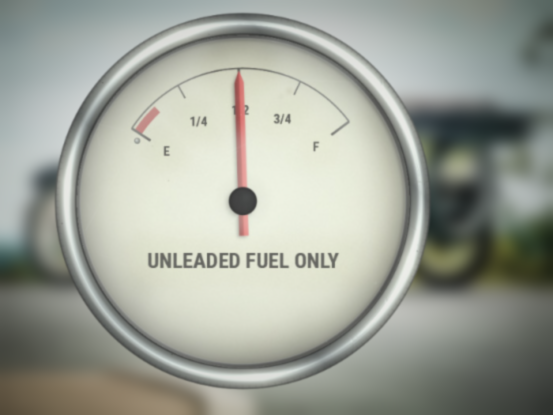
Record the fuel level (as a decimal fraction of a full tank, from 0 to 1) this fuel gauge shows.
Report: 0.5
